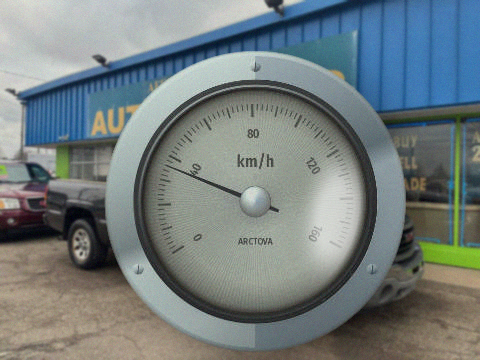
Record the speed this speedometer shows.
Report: 36 km/h
